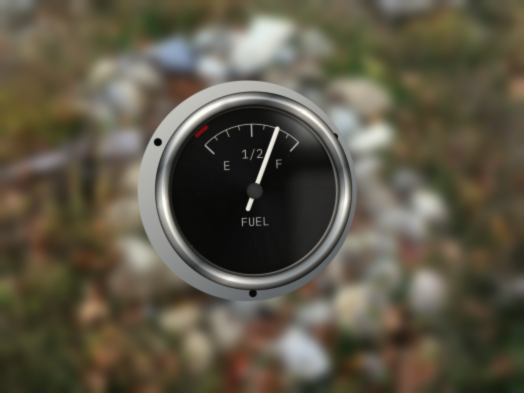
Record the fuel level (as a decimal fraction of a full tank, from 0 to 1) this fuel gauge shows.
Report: 0.75
